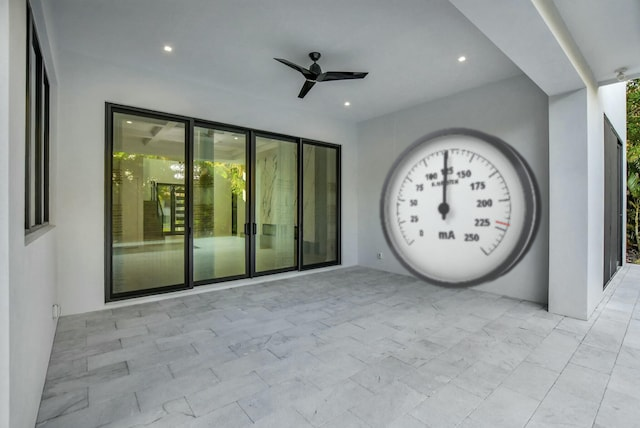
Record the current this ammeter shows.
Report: 125 mA
